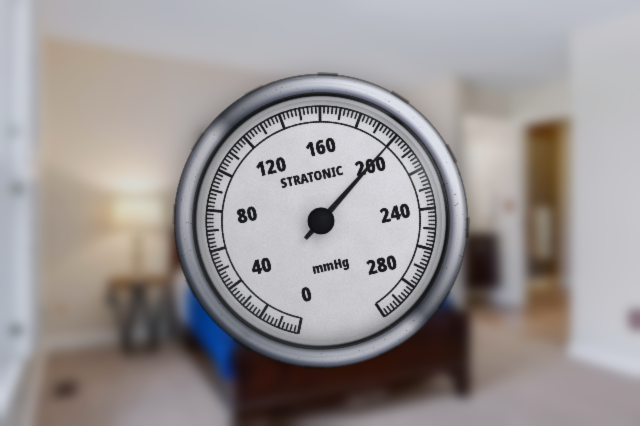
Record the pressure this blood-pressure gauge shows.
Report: 200 mmHg
